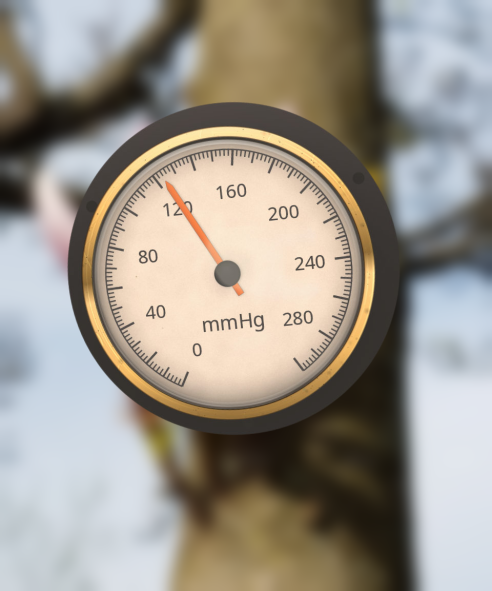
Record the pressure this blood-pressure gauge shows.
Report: 124 mmHg
